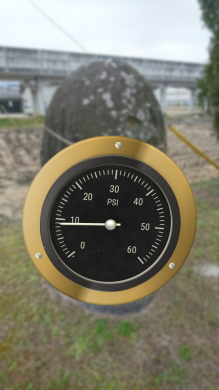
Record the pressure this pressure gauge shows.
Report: 9 psi
